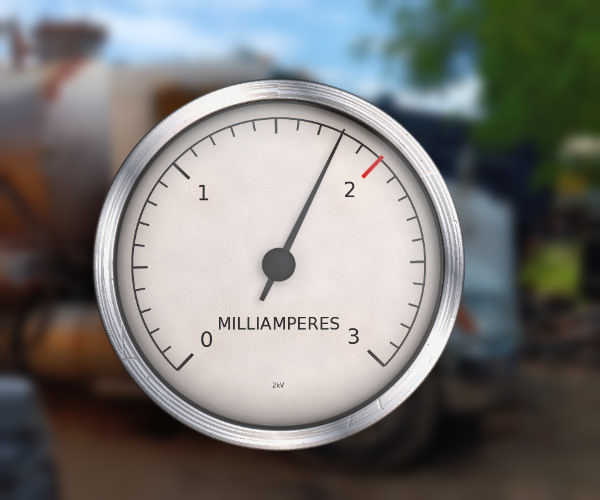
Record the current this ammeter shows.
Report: 1.8 mA
